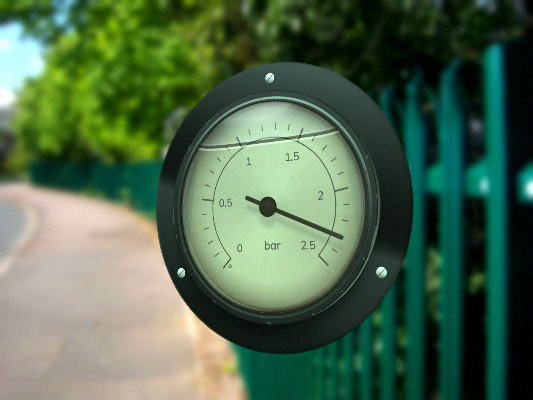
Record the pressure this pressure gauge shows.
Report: 2.3 bar
